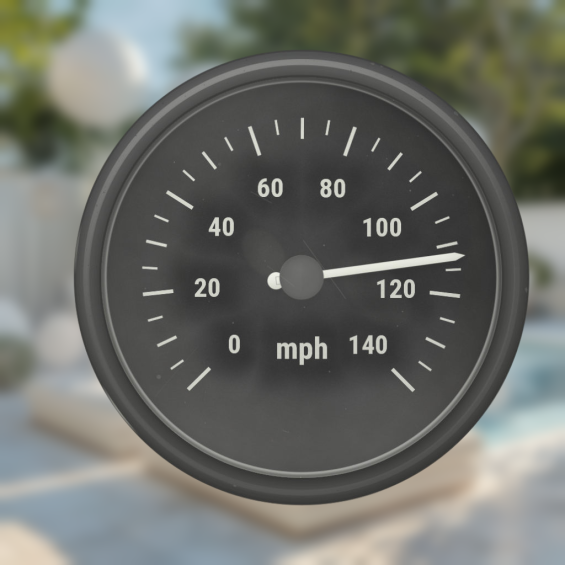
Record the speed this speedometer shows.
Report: 112.5 mph
